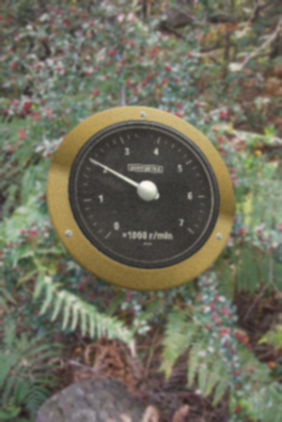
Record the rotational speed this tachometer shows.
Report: 2000 rpm
